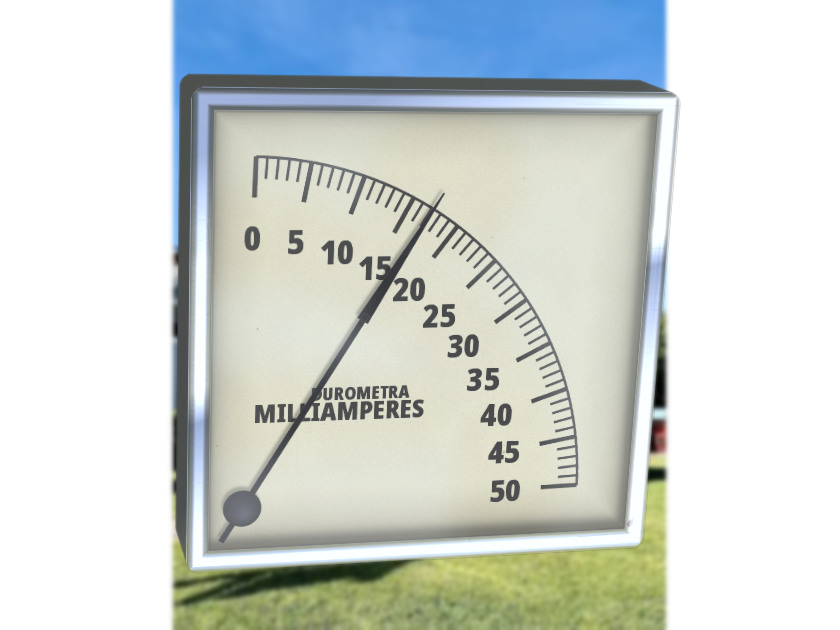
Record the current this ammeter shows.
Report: 17 mA
